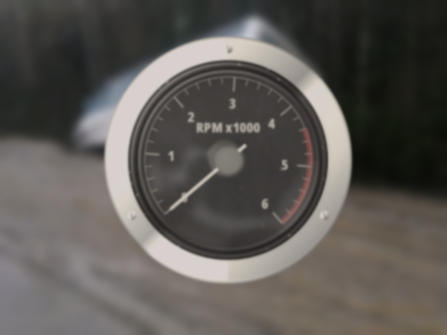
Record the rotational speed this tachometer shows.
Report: 0 rpm
